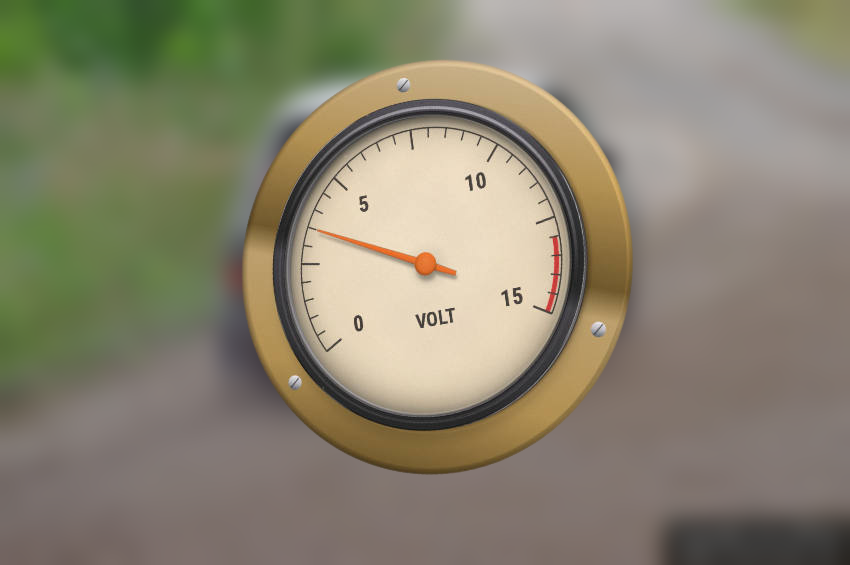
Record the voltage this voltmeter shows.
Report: 3.5 V
